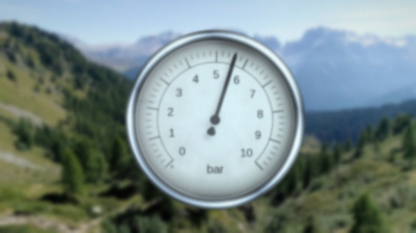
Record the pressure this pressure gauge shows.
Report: 5.6 bar
